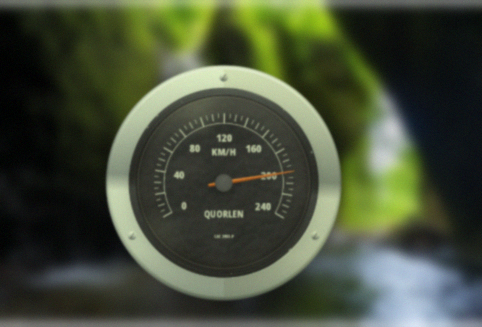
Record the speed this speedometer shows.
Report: 200 km/h
